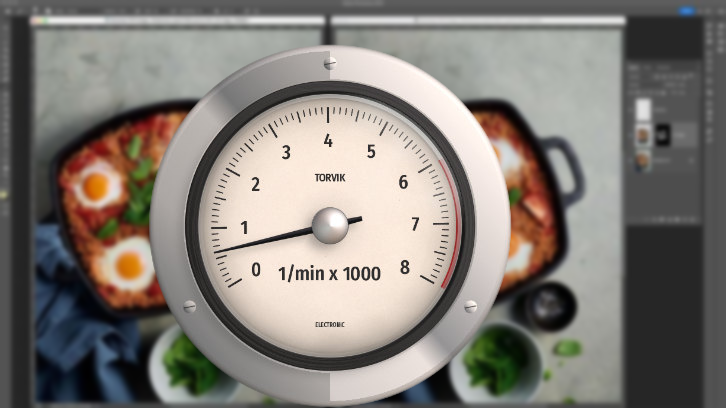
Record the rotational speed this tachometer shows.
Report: 600 rpm
